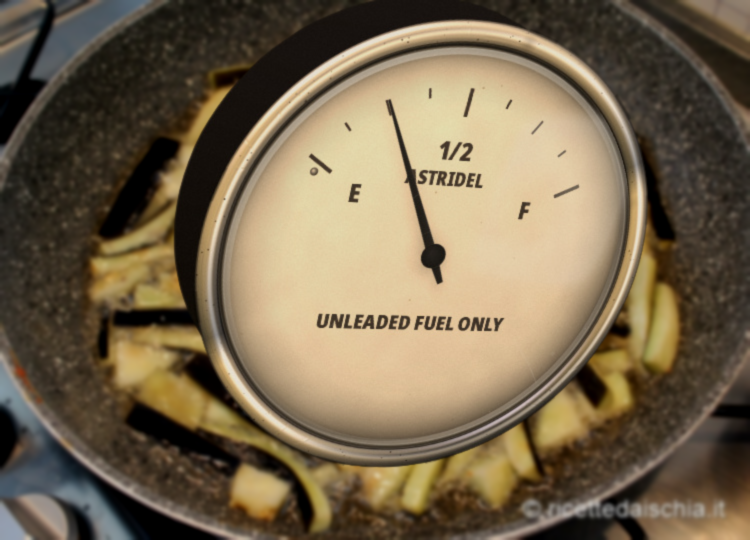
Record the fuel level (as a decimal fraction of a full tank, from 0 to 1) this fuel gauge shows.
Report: 0.25
